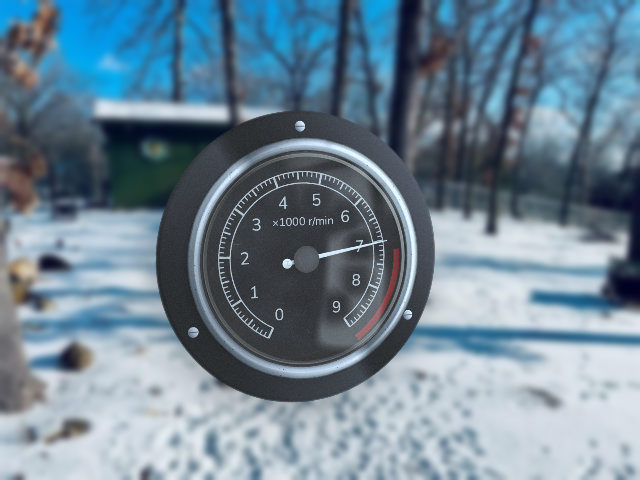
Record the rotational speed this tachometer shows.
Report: 7000 rpm
